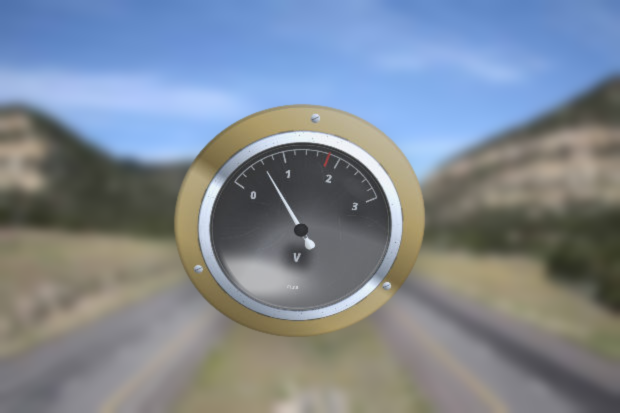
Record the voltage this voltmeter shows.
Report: 0.6 V
